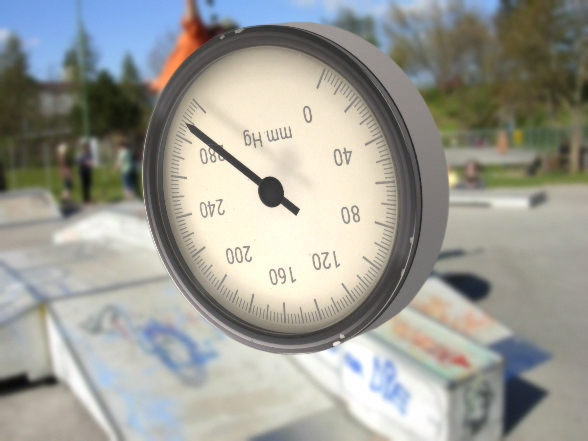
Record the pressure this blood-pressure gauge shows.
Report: 290 mmHg
